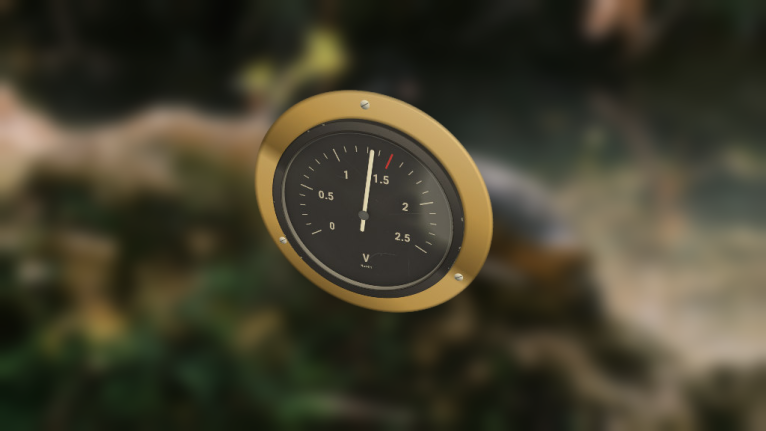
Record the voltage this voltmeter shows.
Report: 1.35 V
